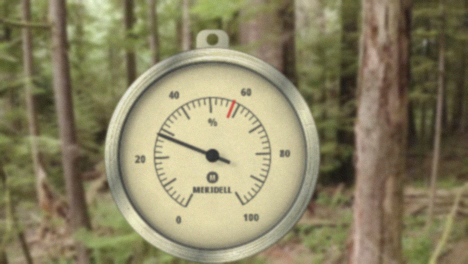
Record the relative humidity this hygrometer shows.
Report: 28 %
